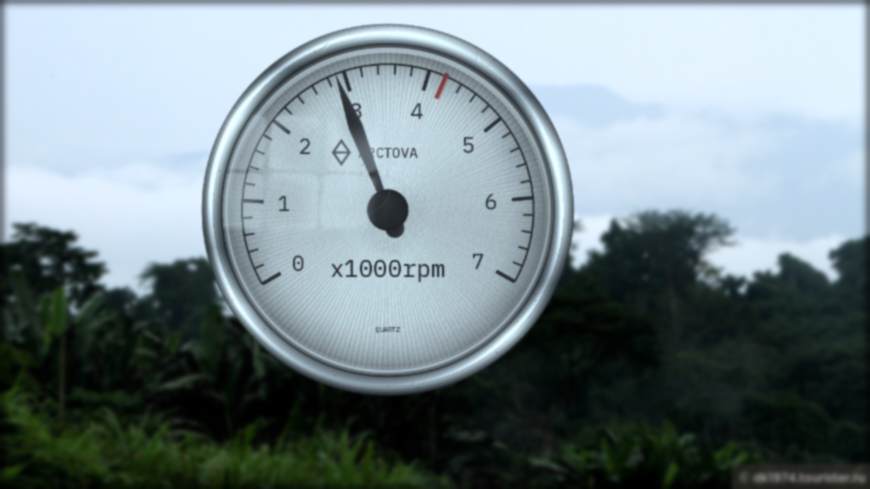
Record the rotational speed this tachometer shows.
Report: 2900 rpm
